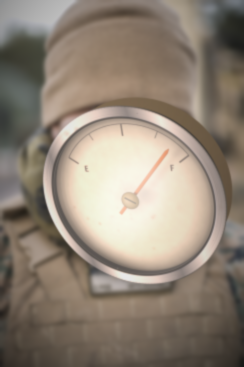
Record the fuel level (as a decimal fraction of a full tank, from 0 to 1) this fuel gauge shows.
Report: 0.875
